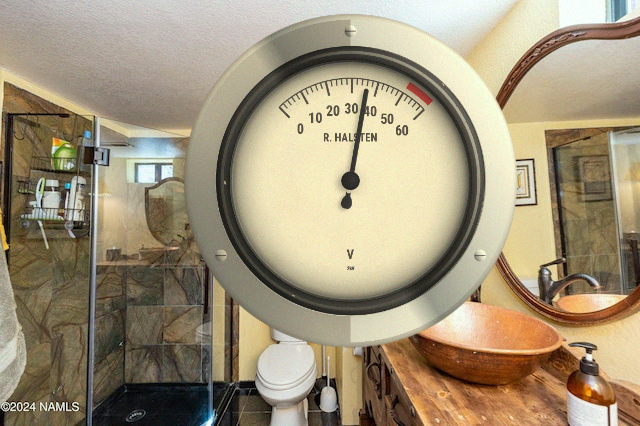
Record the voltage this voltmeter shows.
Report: 36 V
